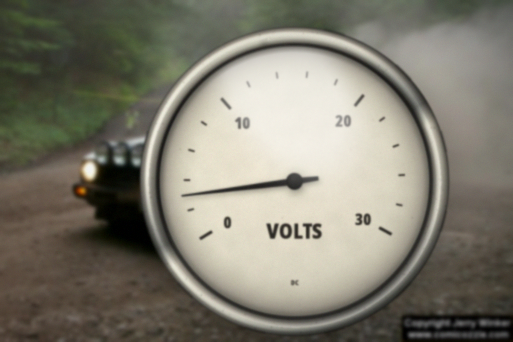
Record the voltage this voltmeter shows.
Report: 3 V
